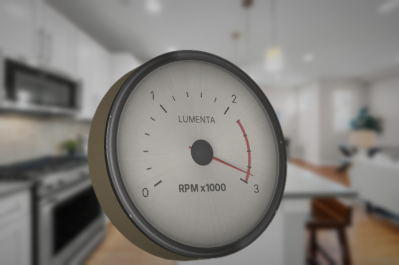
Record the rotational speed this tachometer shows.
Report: 2900 rpm
